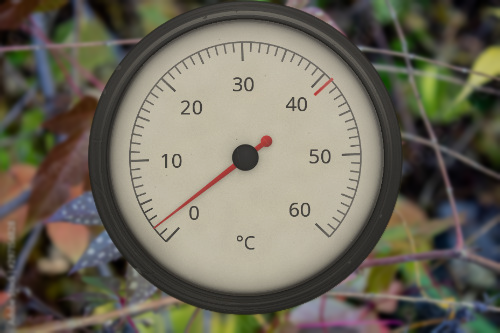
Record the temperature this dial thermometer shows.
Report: 2 °C
